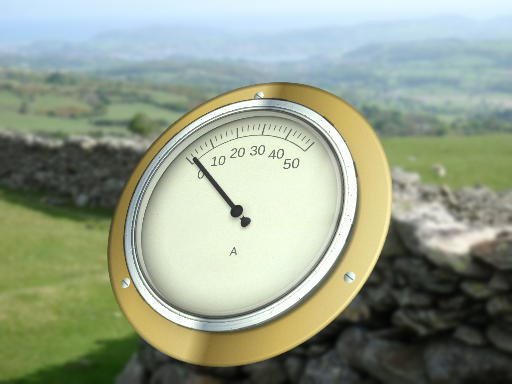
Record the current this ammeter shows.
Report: 2 A
